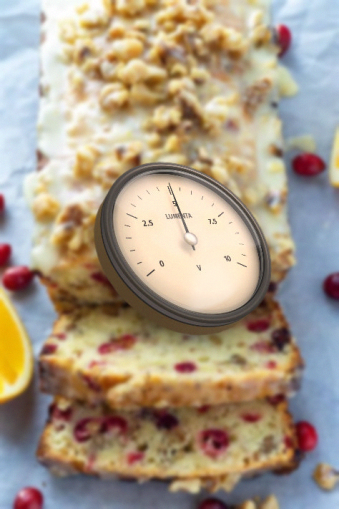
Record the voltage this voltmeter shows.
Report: 5 V
